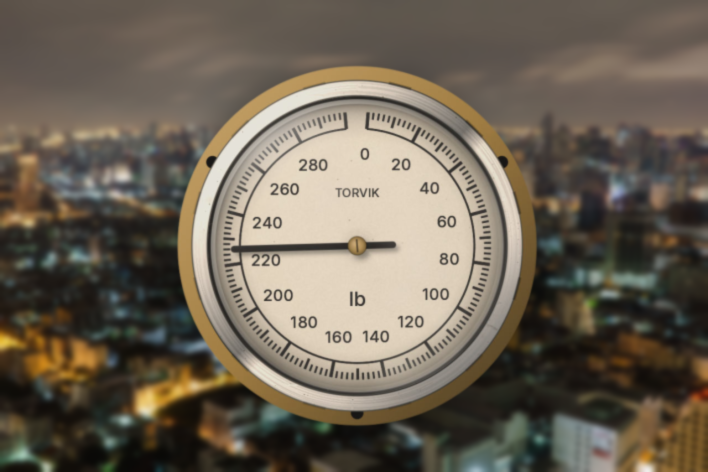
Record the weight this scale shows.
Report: 226 lb
